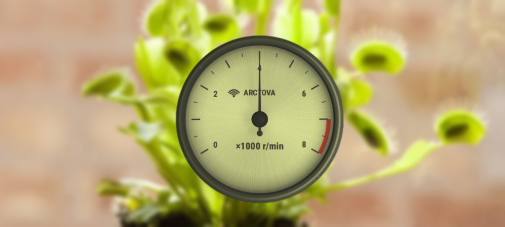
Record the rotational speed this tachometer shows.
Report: 4000 rpm
